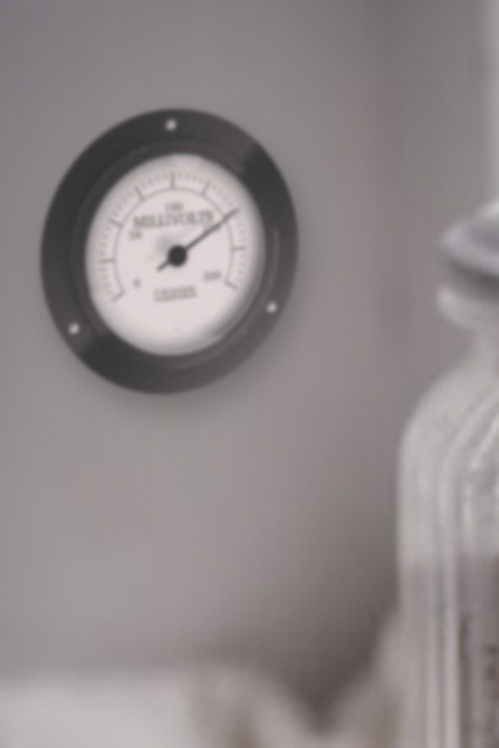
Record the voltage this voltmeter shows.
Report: 150 mV
